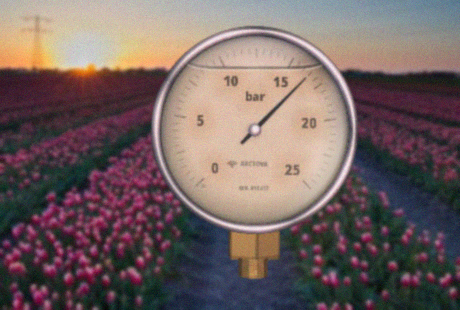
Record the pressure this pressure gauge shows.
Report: 16.5 bar
